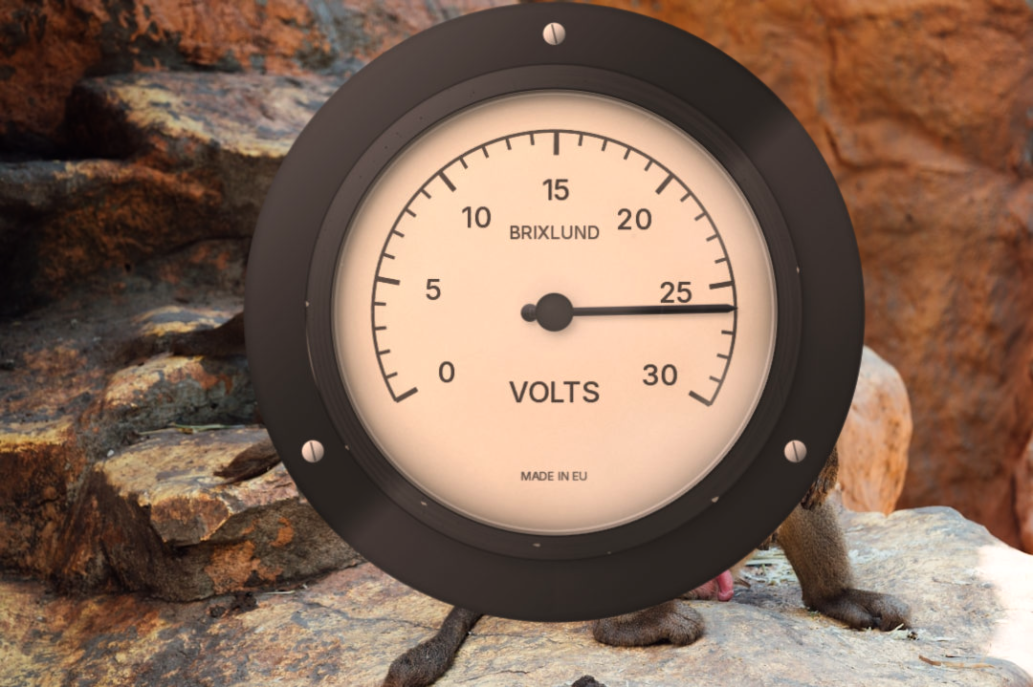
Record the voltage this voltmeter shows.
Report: 26 V
